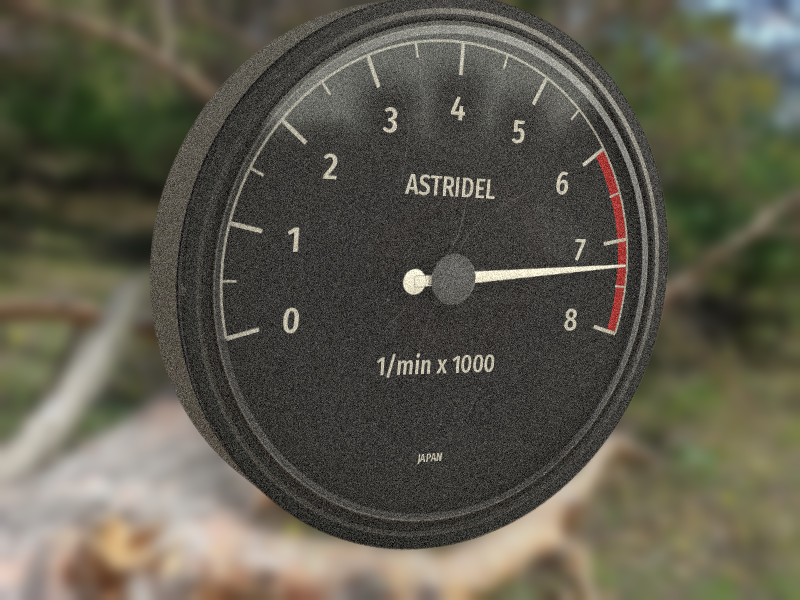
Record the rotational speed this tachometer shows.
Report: 7250 rpm
